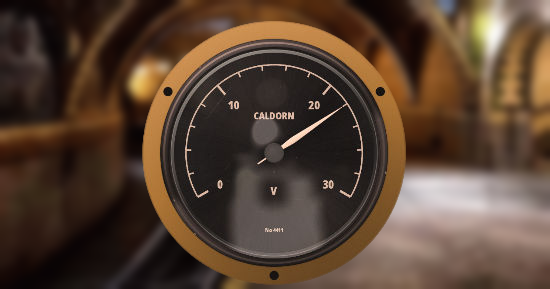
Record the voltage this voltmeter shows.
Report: 22 V
